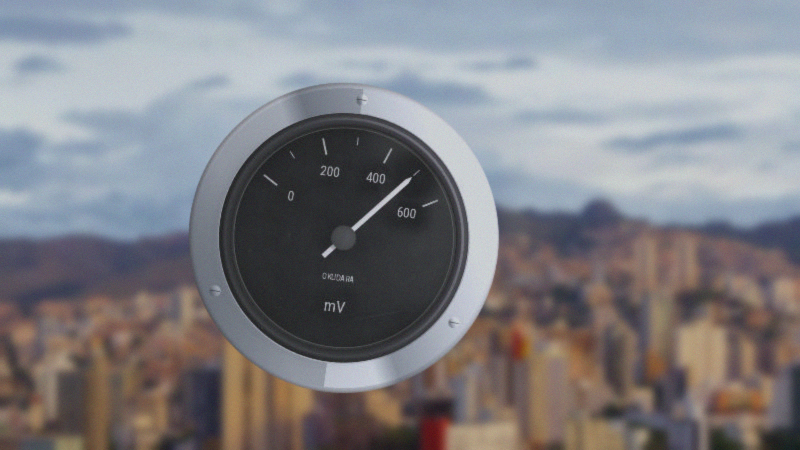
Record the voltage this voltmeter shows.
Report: 500 mV
